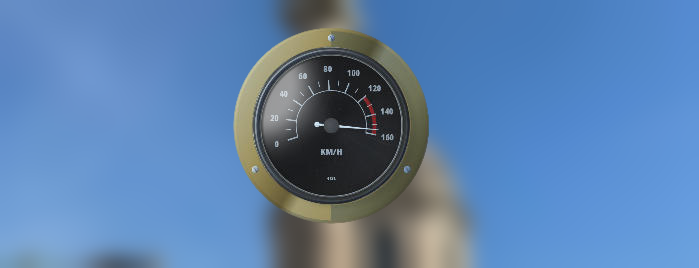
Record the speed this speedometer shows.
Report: 155 km/h
